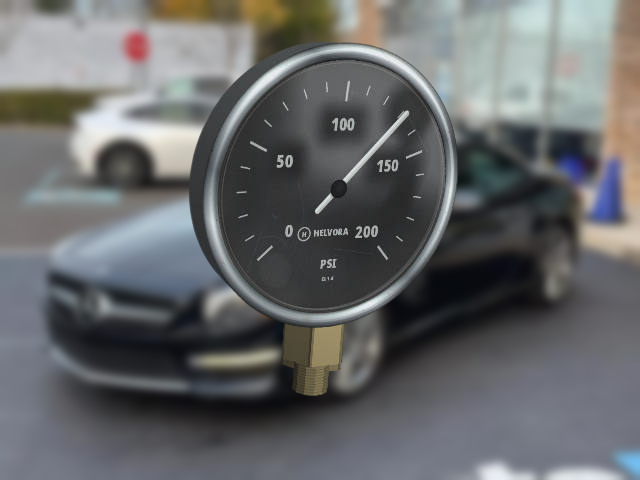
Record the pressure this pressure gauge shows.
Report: 130 psi
